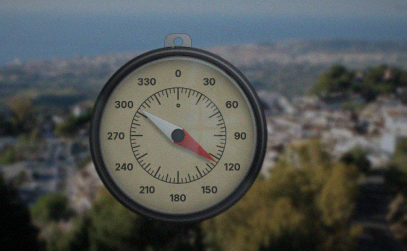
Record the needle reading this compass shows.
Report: 125 °
